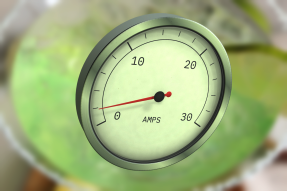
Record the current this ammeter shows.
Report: 2 A
